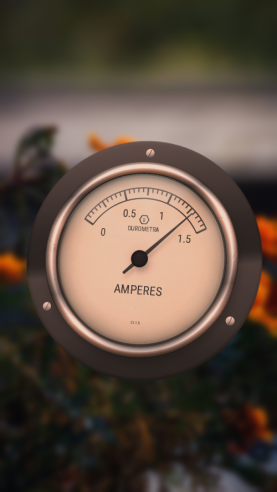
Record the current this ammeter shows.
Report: 1.3 A
